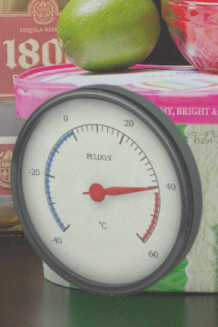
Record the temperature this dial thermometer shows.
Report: 40 °C
